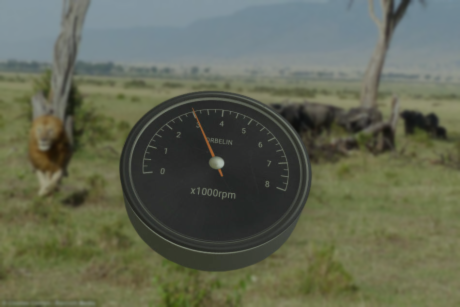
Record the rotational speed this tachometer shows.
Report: 3000 rpm
